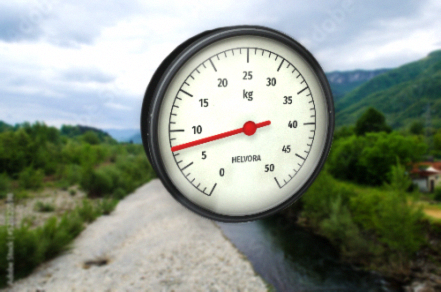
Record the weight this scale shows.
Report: 8 kg
